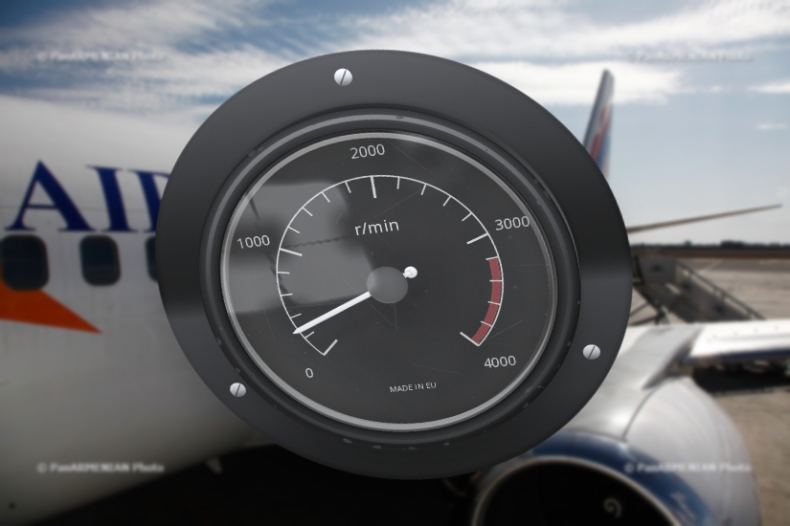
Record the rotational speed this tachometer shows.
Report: 300 rpm
